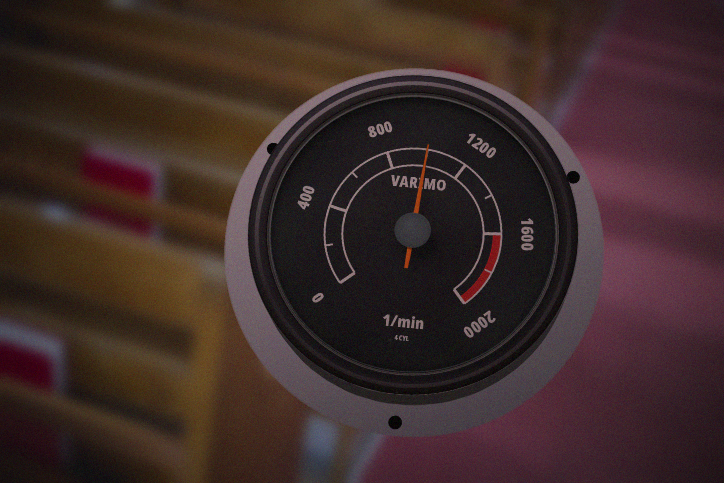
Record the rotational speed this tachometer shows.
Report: 1000 rpm
